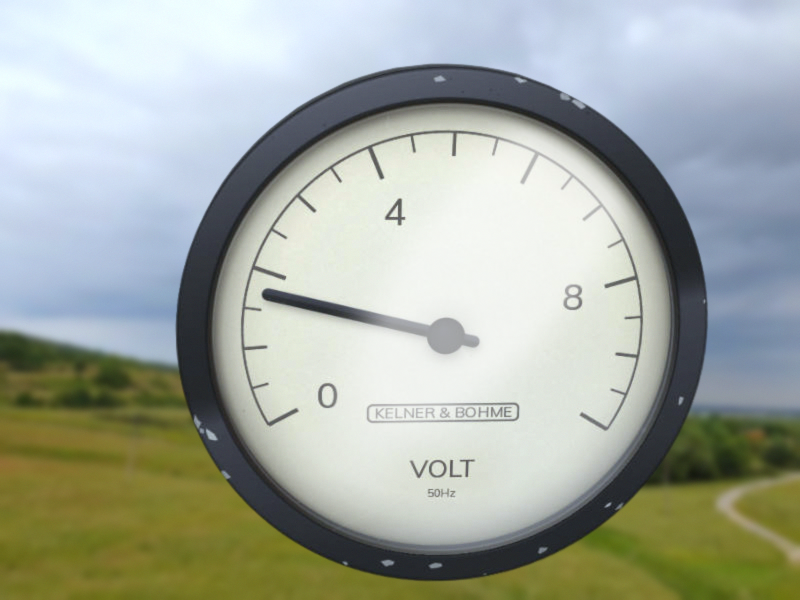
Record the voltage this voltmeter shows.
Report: 1.75 V
